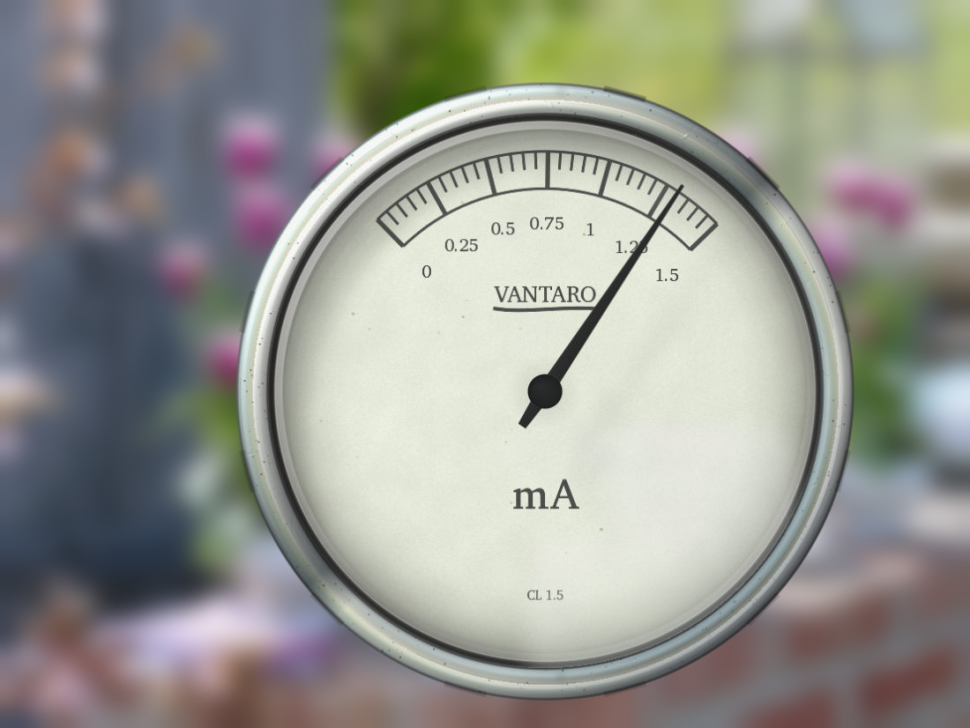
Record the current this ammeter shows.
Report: 1.3 mA
